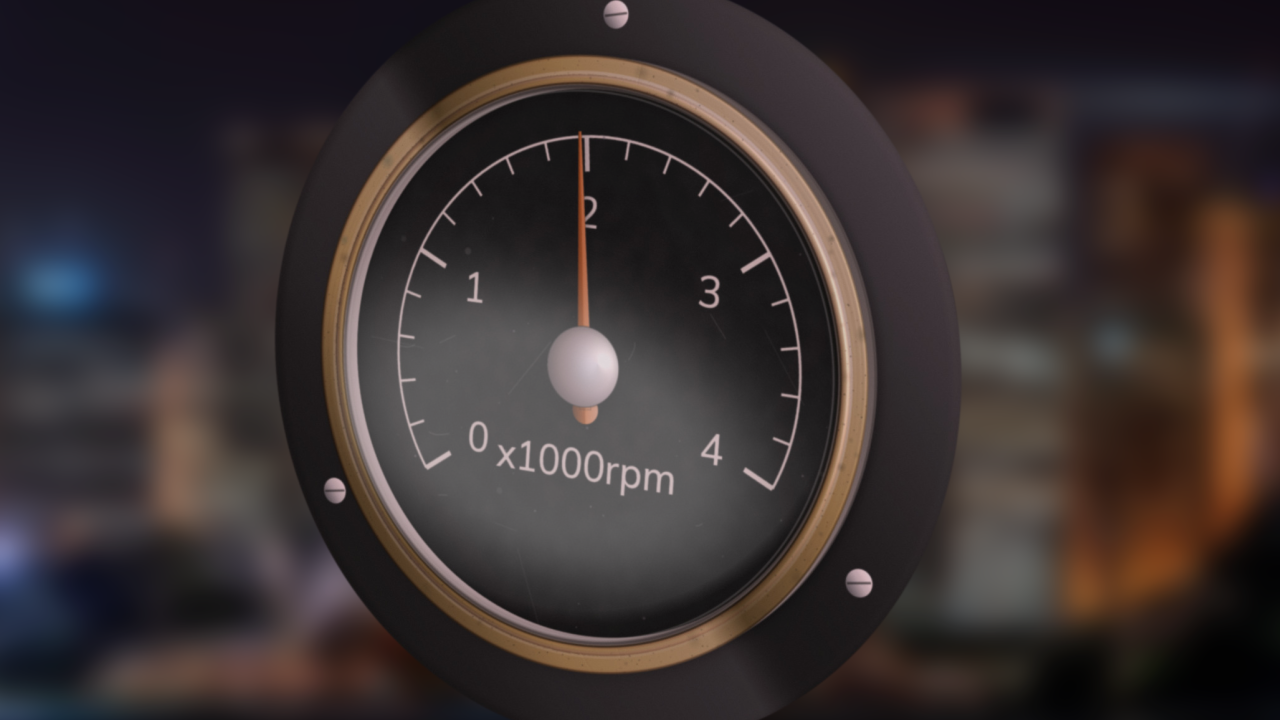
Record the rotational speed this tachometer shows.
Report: 2000 rpm
